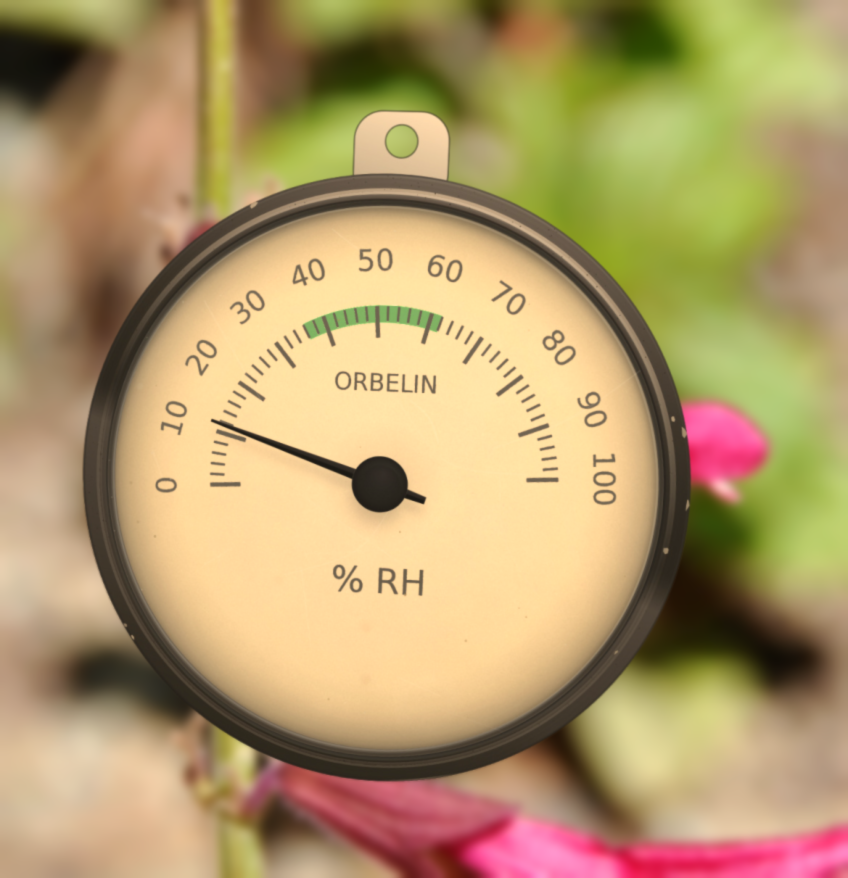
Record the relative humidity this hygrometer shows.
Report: 12 %
